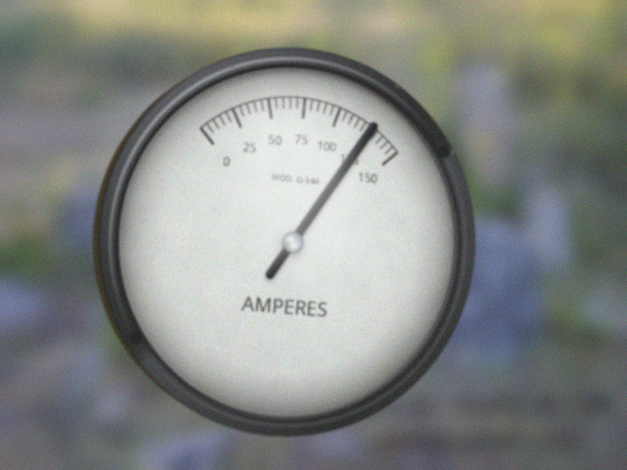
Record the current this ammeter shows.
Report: 125 A
